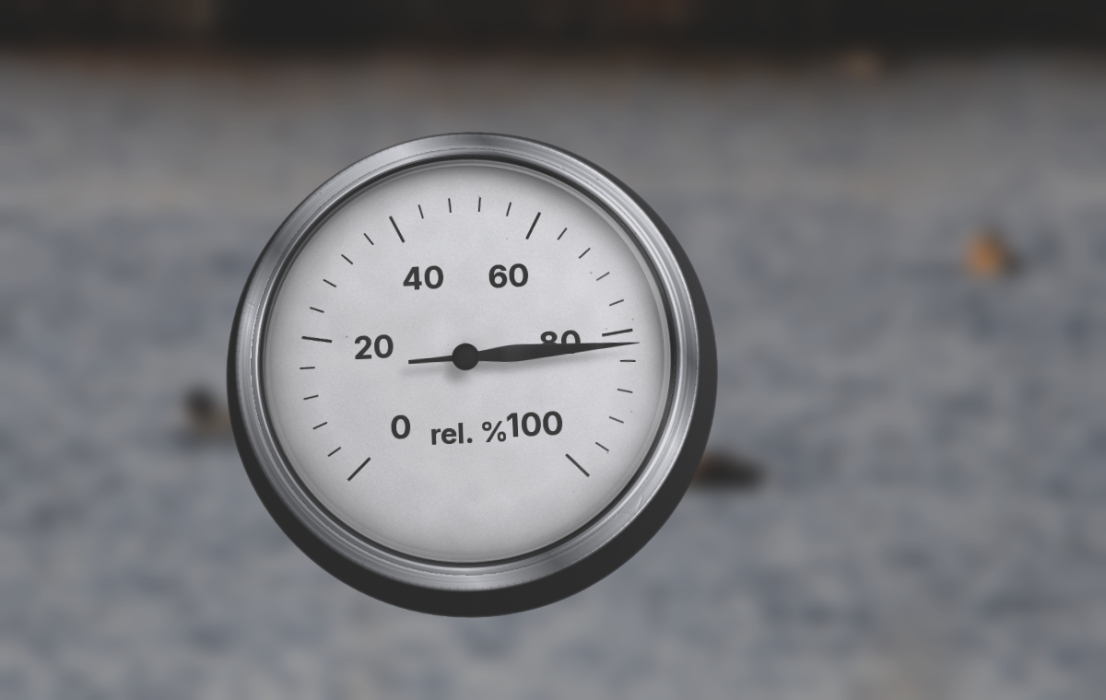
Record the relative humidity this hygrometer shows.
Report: 82 %
